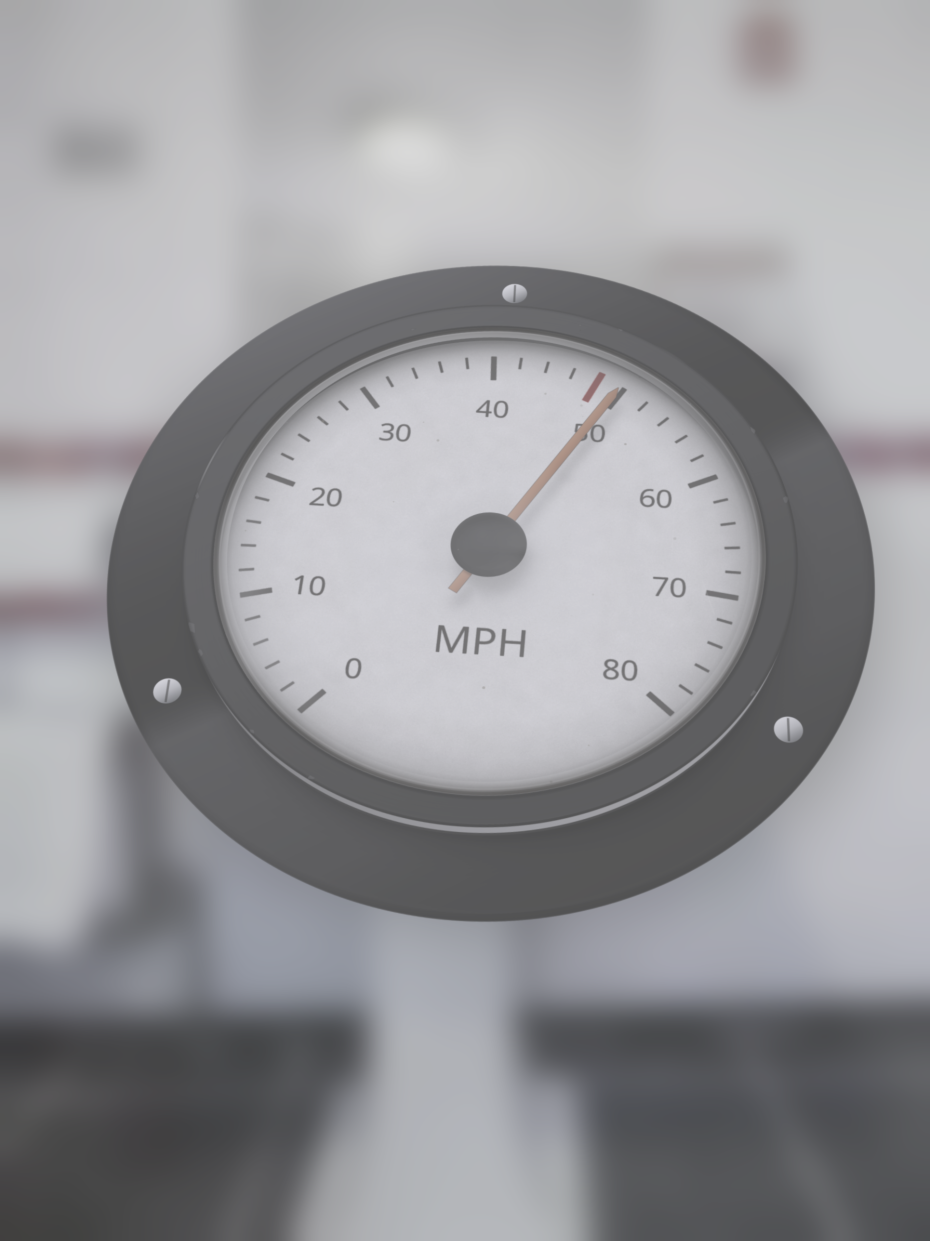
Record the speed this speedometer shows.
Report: 50 mph
